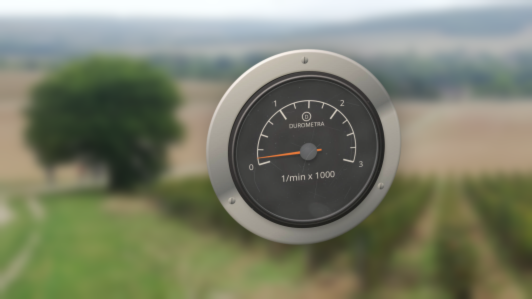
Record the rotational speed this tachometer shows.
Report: 125 rpm
